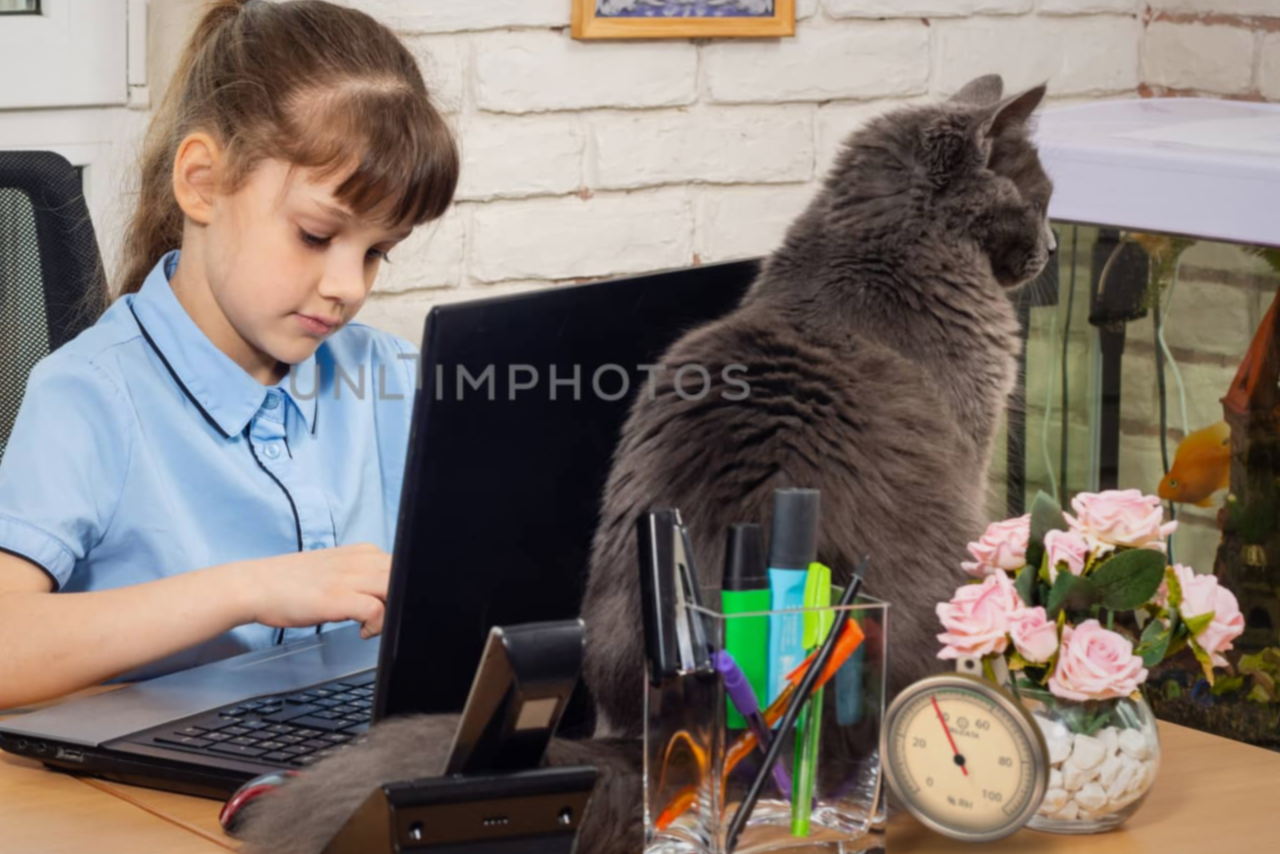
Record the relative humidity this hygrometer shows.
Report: 40 %
